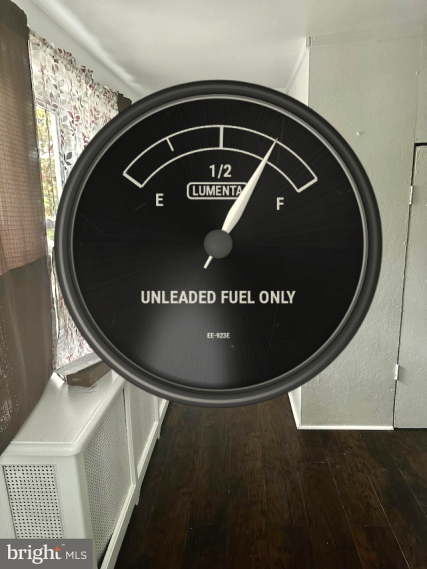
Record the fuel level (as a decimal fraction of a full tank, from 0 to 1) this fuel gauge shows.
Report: 0.75
